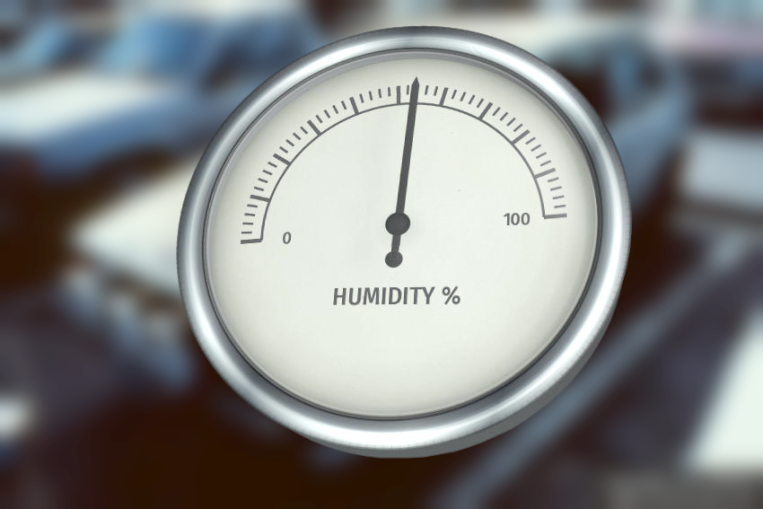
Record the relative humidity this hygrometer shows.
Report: 54 %
